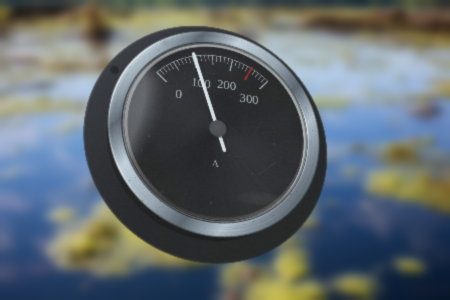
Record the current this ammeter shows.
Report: 100 A
